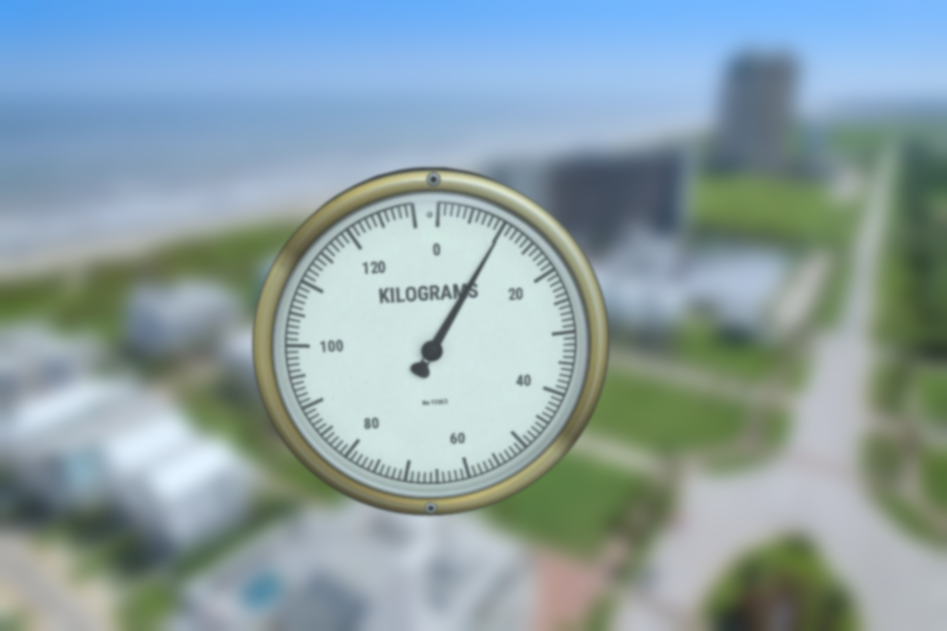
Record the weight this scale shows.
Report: 10 kg
